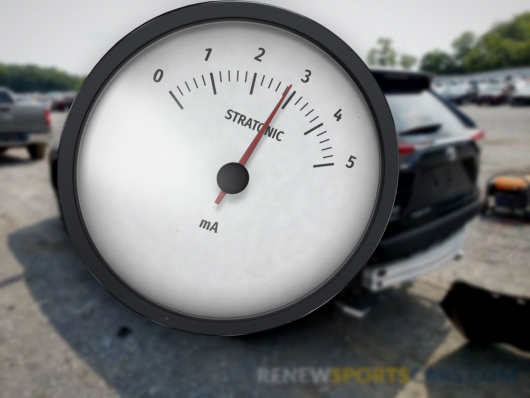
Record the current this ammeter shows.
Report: 2.8 mA
